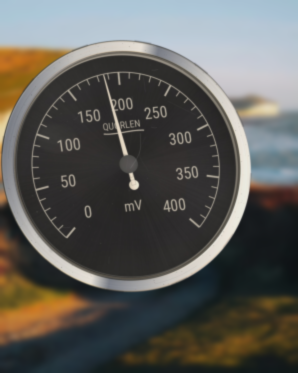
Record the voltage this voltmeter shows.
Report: 185 mV
